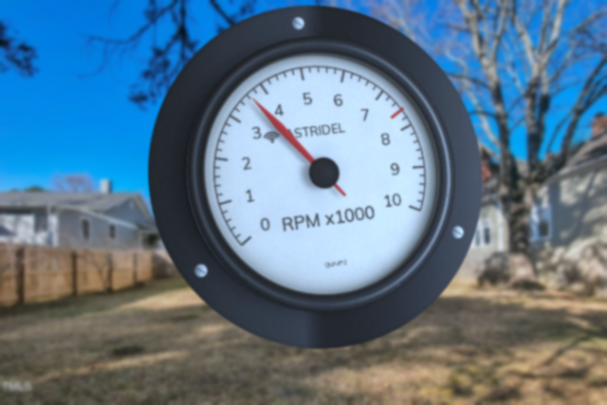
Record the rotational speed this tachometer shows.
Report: 3600 rpm
